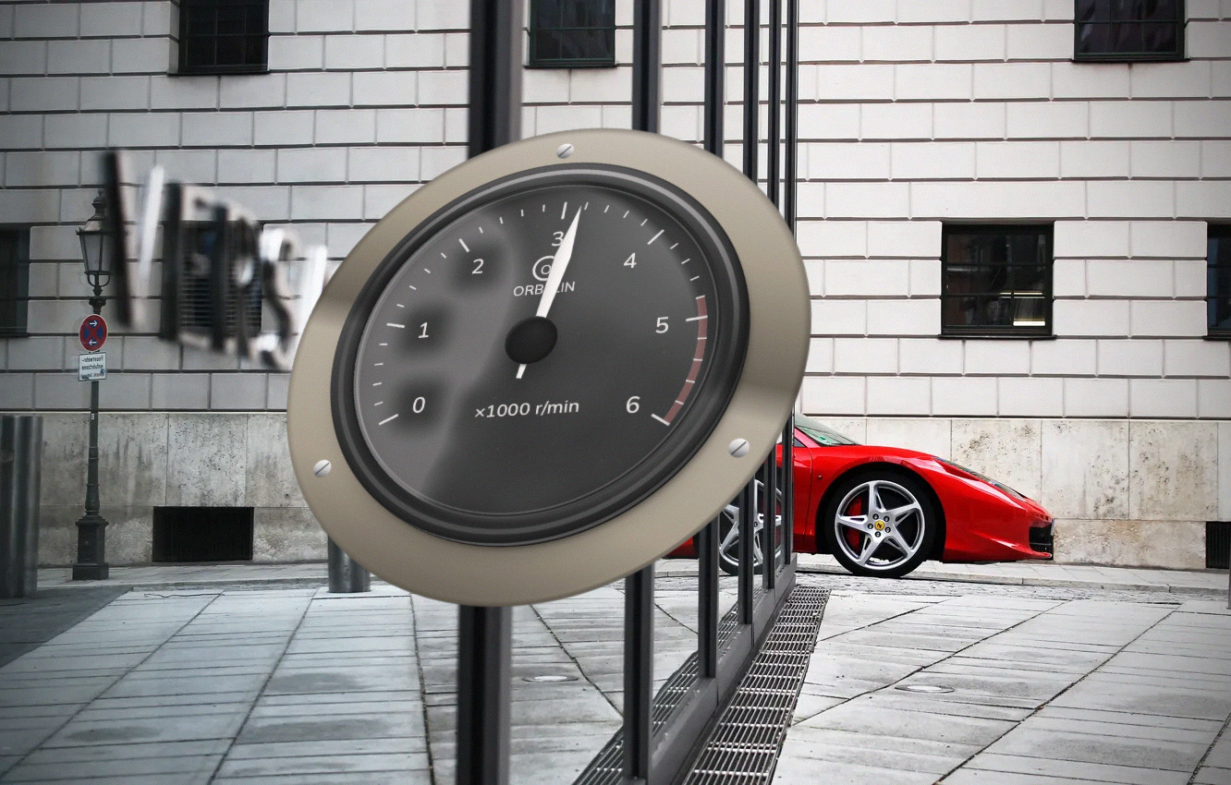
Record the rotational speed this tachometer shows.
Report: 3200 rpm
